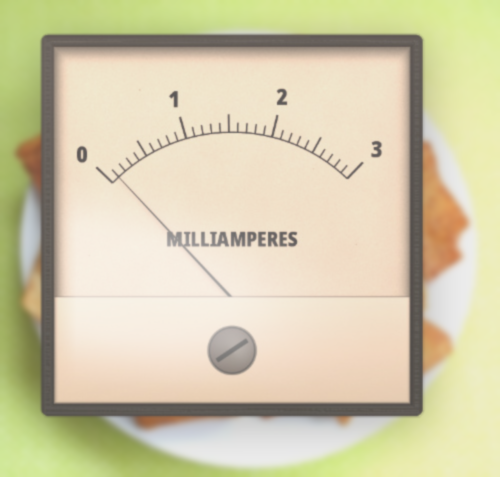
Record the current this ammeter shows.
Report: 0.1 mA
